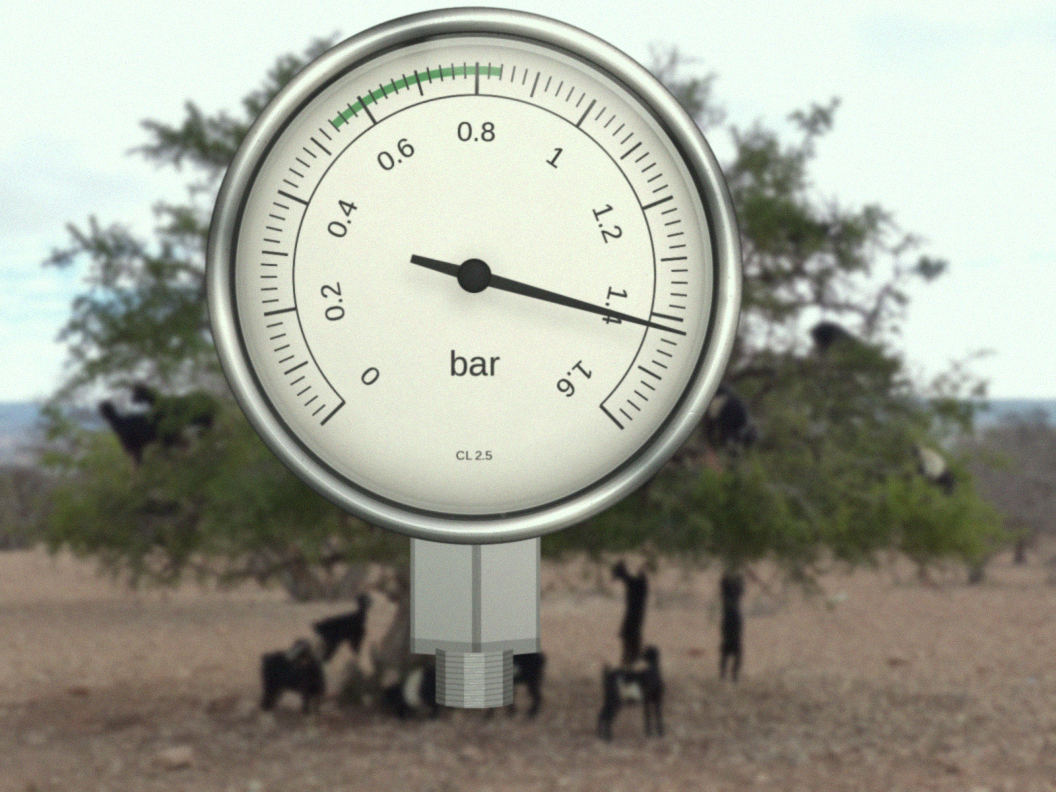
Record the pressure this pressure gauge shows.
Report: 1.42 bar
